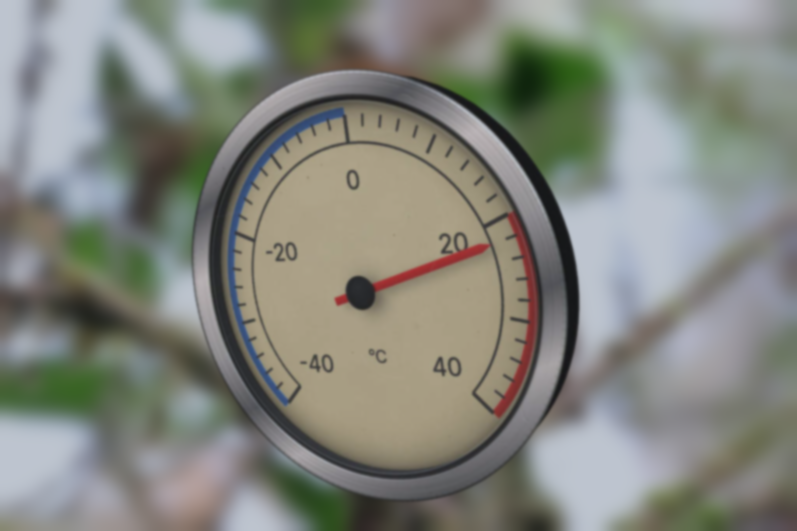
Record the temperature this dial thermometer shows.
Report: 22 °C
